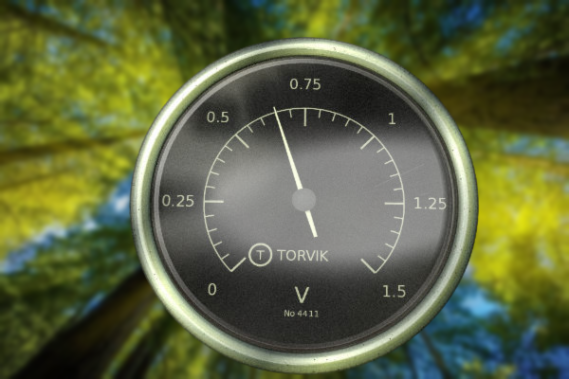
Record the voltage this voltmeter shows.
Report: 0.65 V
